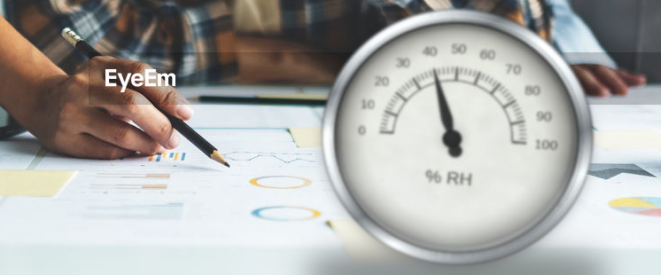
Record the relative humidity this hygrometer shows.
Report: 40 %
